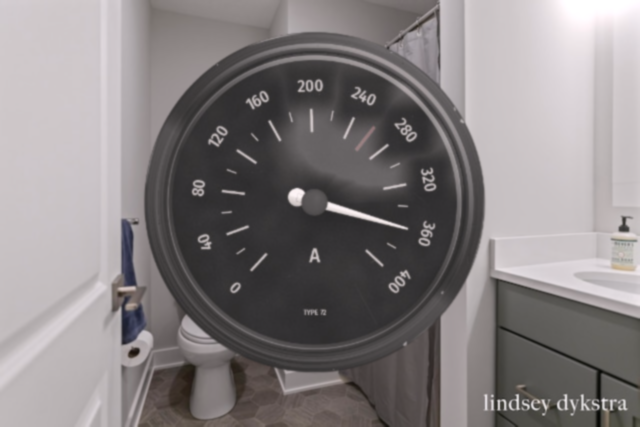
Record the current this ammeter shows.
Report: 360 A
